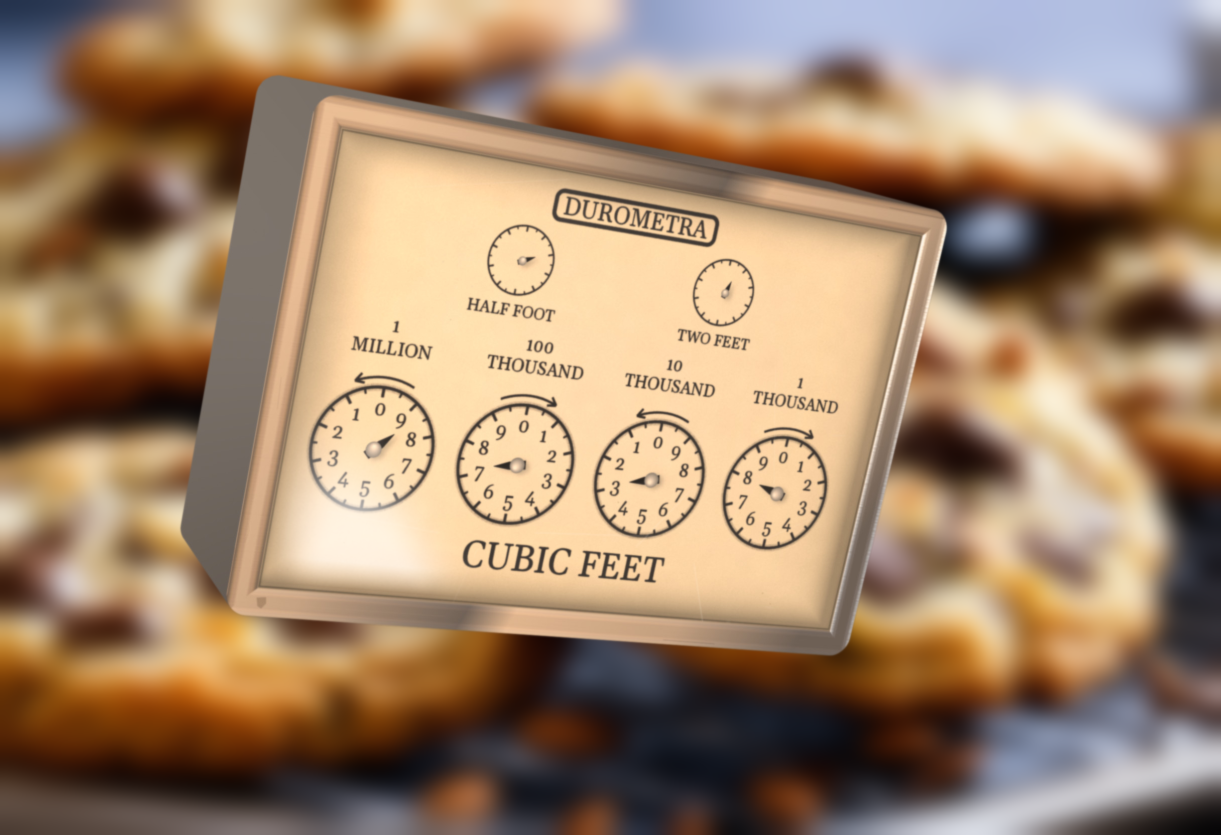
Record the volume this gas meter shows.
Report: 872800 ft³
